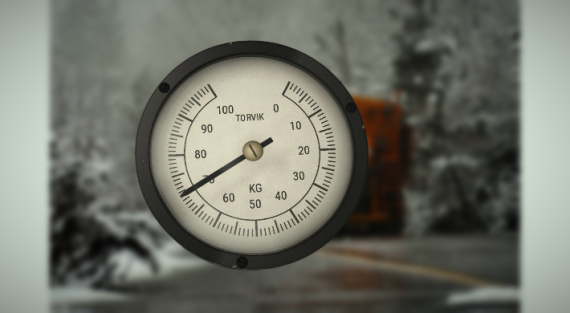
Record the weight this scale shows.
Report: 70 kg
